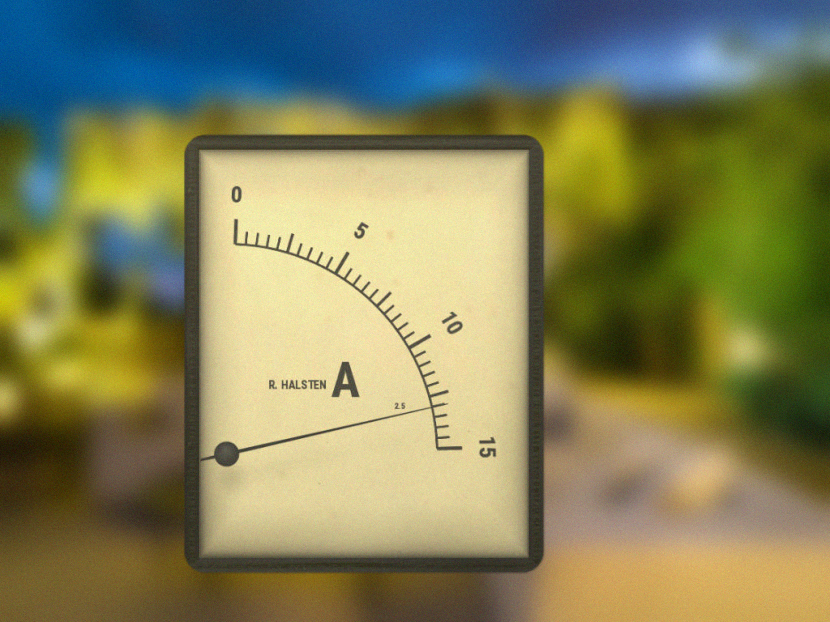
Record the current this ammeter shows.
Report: 13 A
